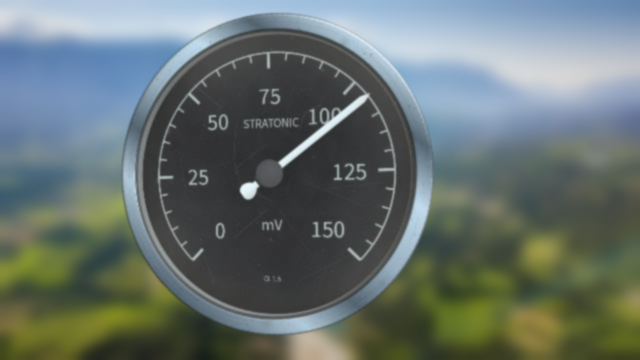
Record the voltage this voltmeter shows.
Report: 105 mV
